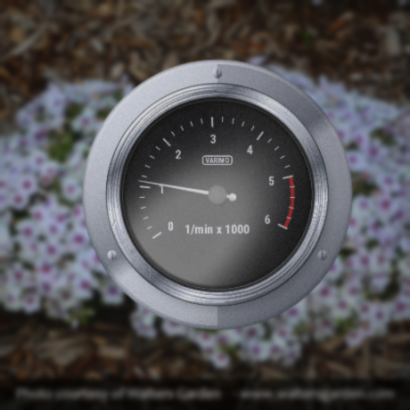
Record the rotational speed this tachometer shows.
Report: 1100 rpm
